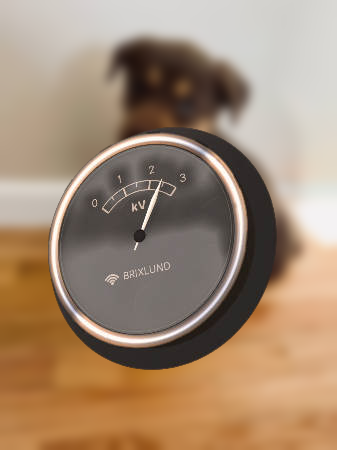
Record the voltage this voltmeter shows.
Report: 2.5 kV
